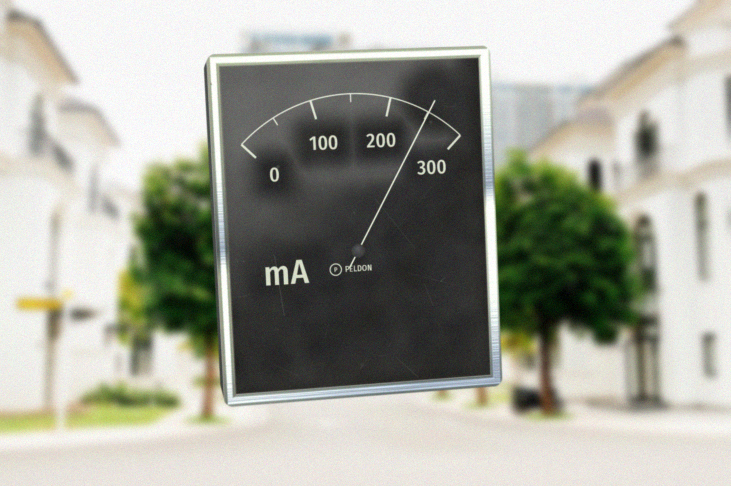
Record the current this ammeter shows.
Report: 250 mA
